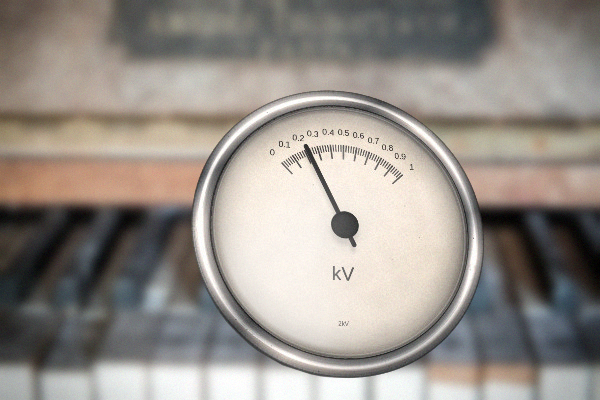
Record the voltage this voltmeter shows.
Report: 0.2 kV
